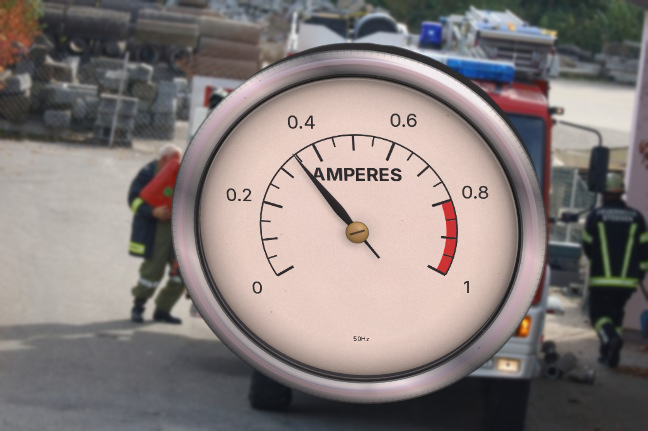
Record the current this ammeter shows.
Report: 0.35 A
